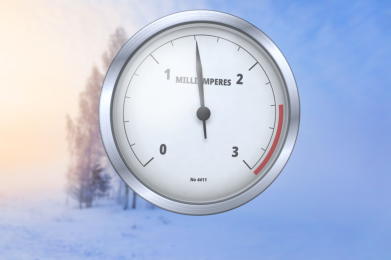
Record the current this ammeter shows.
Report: 1.4 mA
